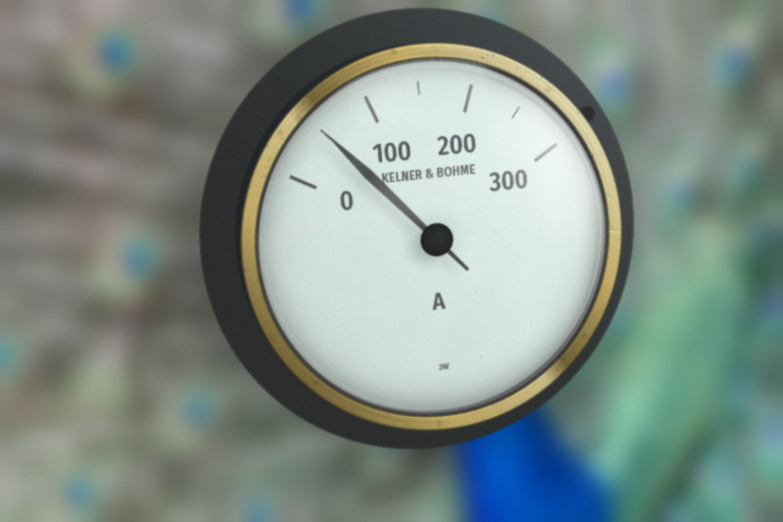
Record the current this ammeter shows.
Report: 50 A
